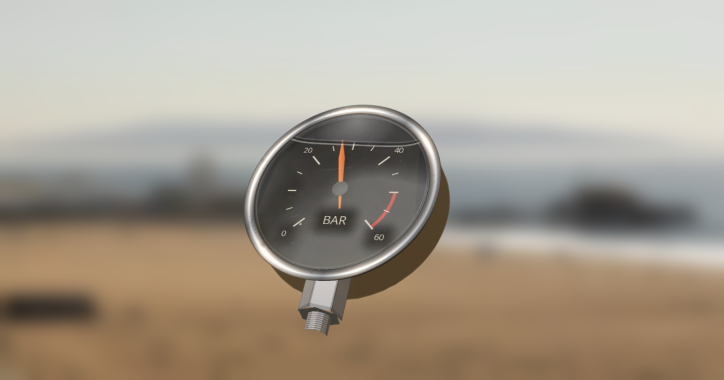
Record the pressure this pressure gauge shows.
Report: 27.5 bar
